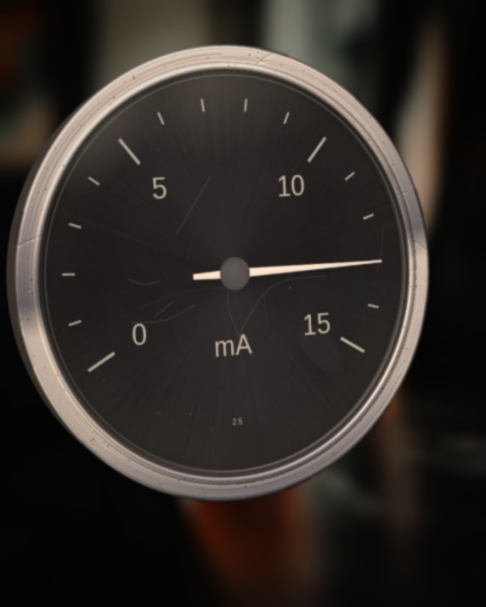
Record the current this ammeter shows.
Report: 13 mA
